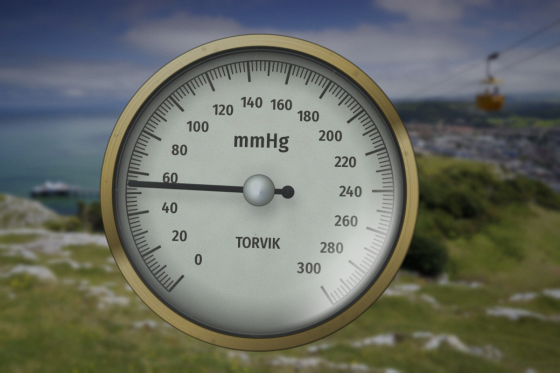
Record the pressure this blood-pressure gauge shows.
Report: 54 mmHg
